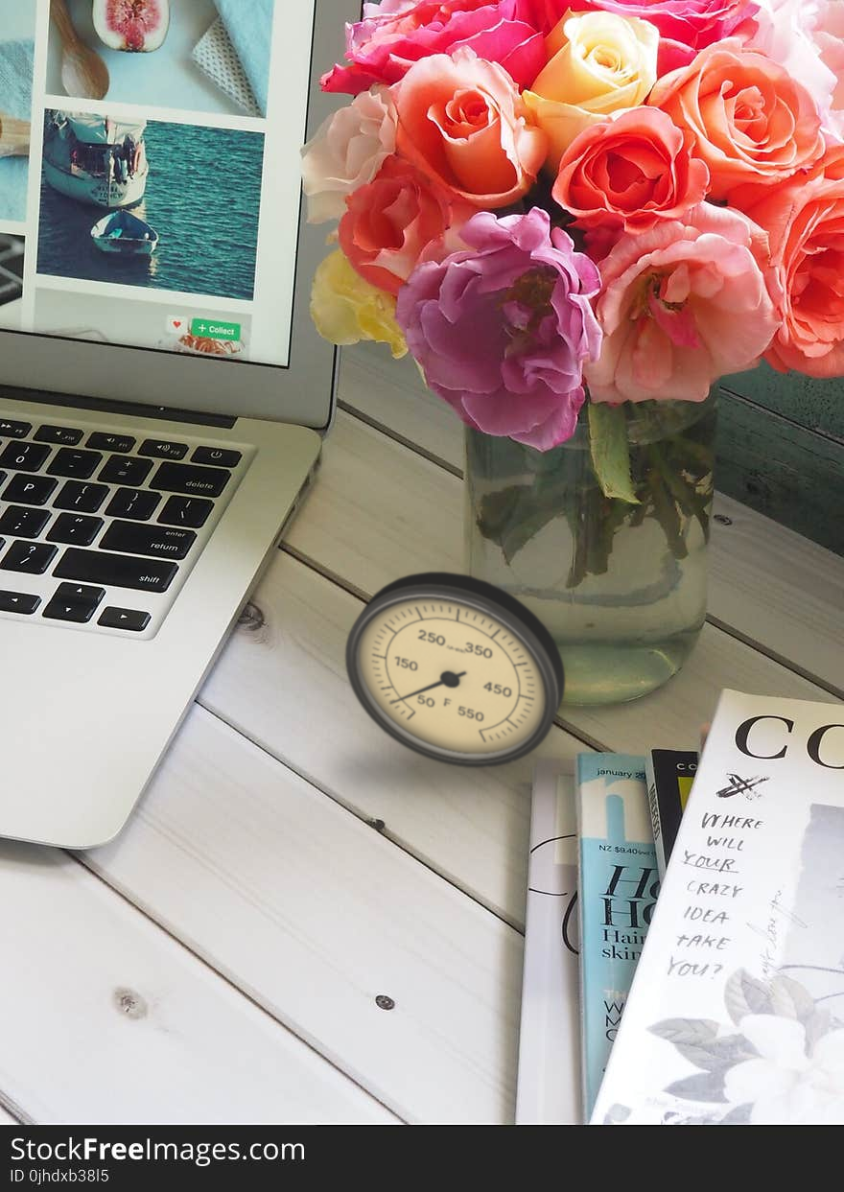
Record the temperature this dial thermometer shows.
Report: 80 °F
